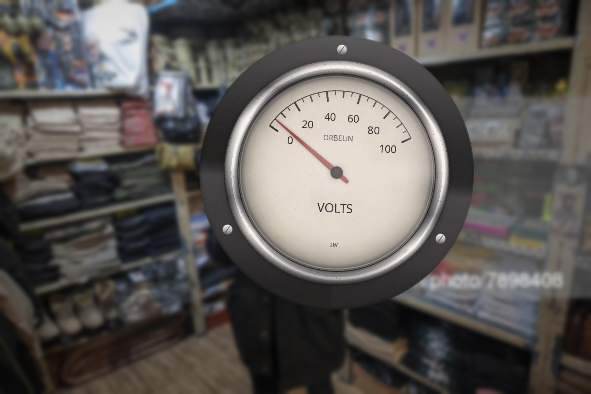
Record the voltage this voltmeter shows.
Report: 5 V
